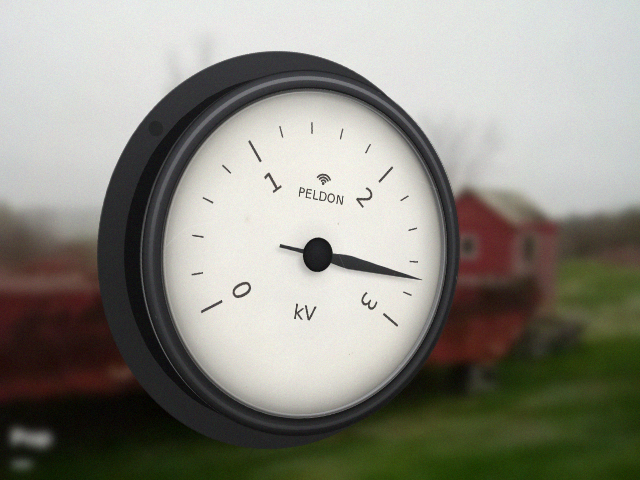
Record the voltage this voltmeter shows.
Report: 2.7 kV
